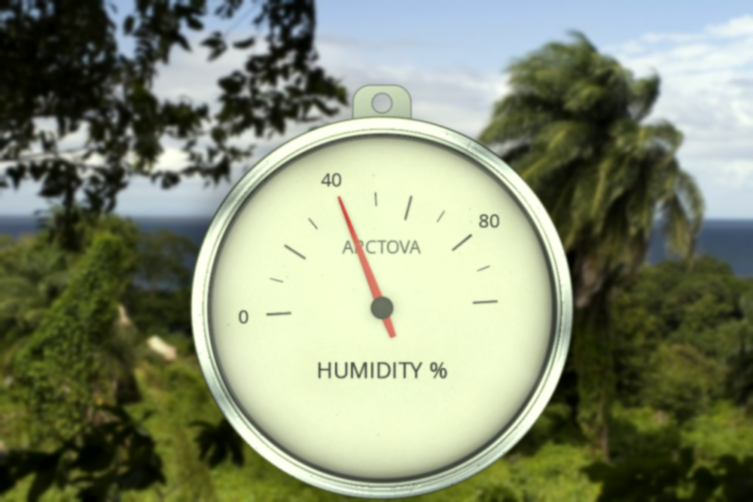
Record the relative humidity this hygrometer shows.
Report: 40 %
